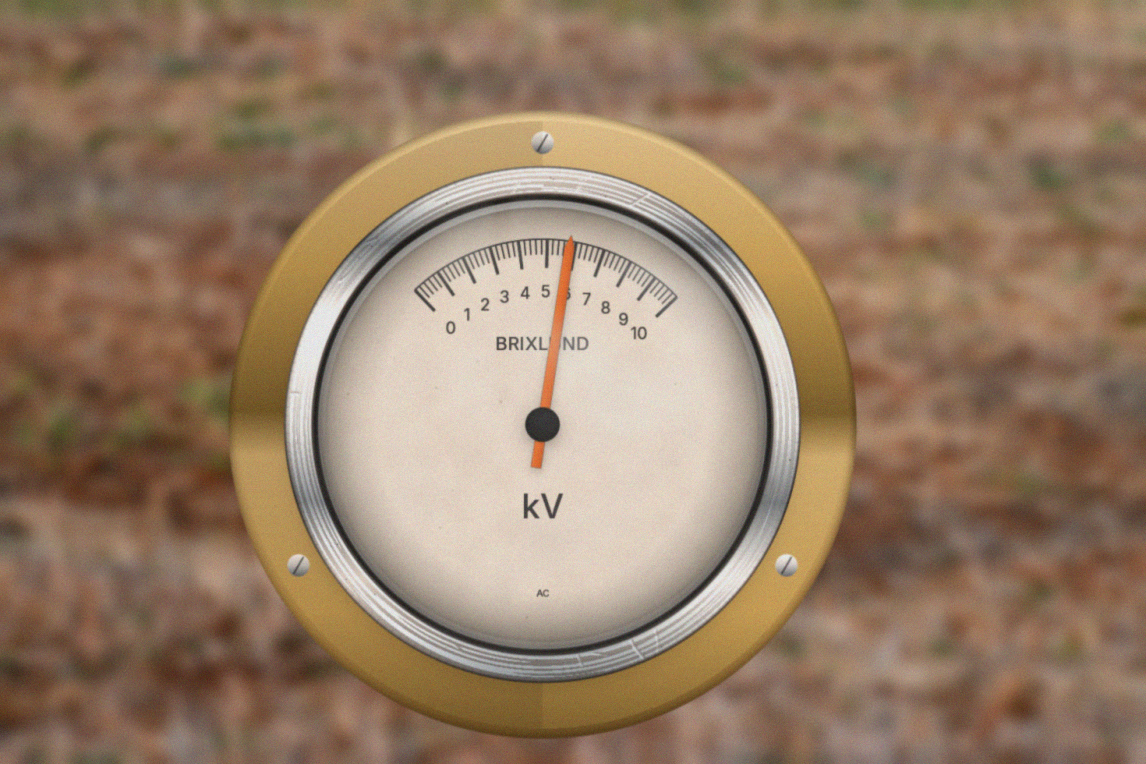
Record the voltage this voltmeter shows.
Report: 5.8 kV
